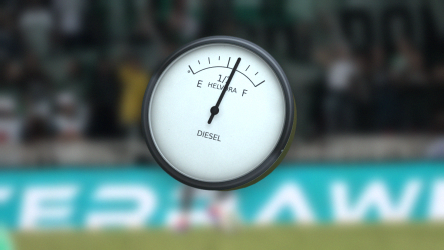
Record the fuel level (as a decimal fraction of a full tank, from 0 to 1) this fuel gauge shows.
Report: 0.625
